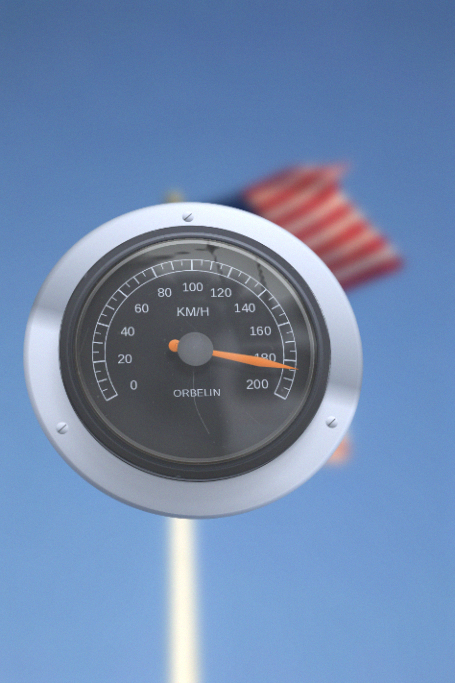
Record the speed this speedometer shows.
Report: 185 km/h
